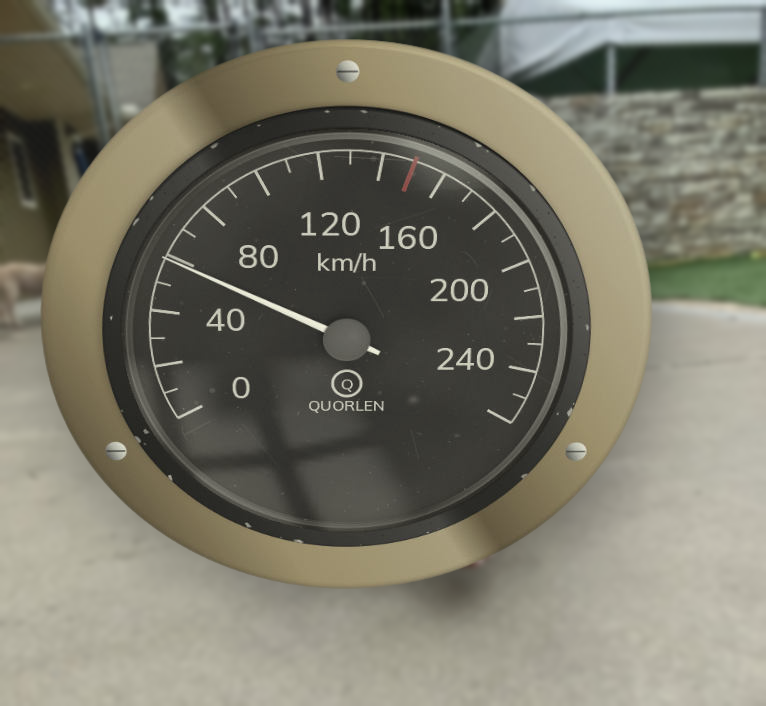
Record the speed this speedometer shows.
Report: 60 km/h
